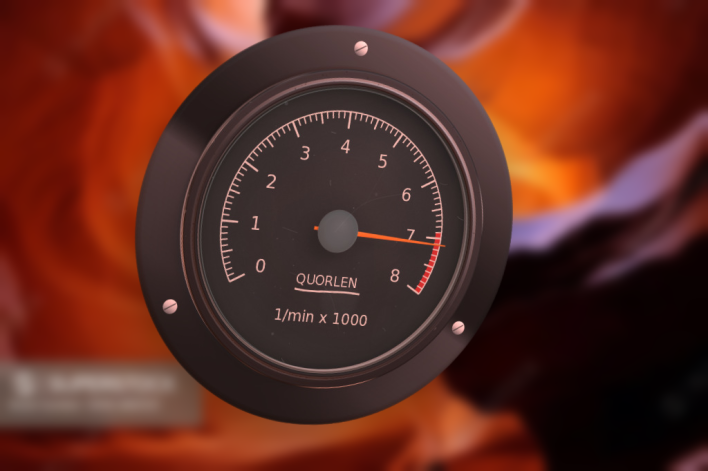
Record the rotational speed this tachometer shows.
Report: 7100 rpm
